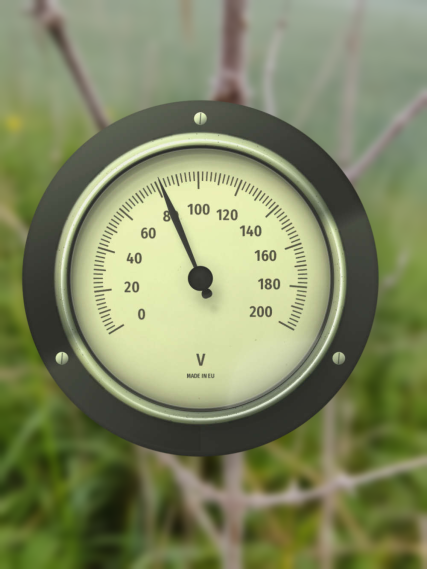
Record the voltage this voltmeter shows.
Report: 82 V
